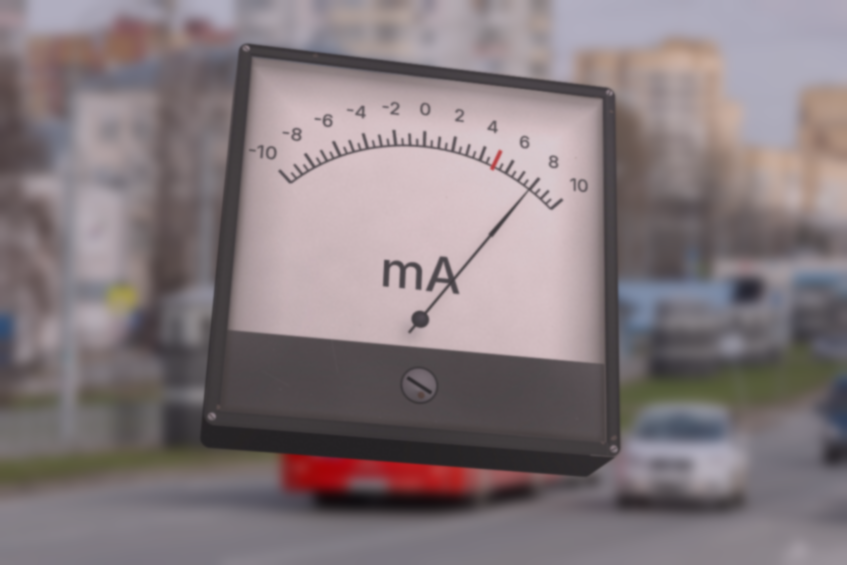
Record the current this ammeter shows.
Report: 8 mA
